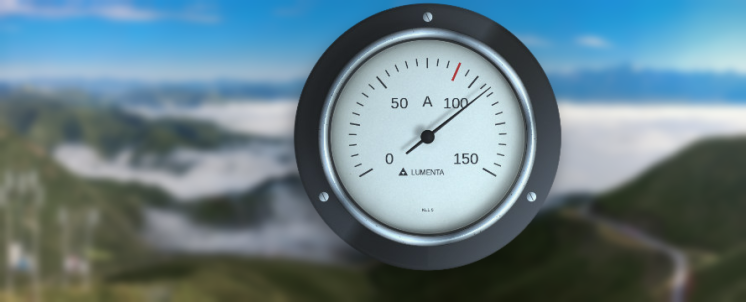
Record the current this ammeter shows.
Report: 107.5 A
